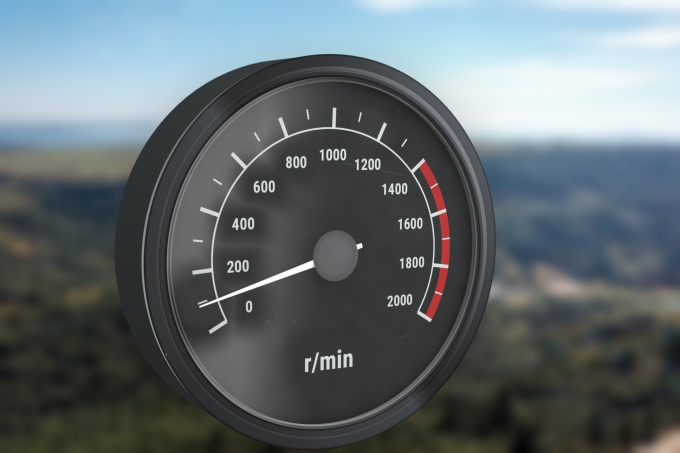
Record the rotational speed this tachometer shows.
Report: 100 rpm
